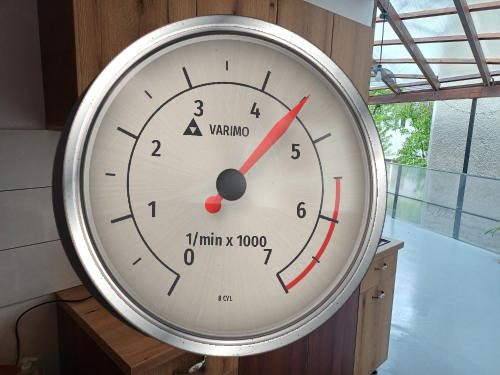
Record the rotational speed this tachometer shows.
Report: 4500 rpm
